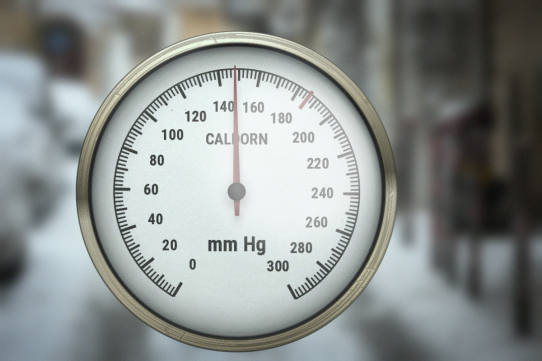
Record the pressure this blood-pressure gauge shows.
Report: 148 mmHg
